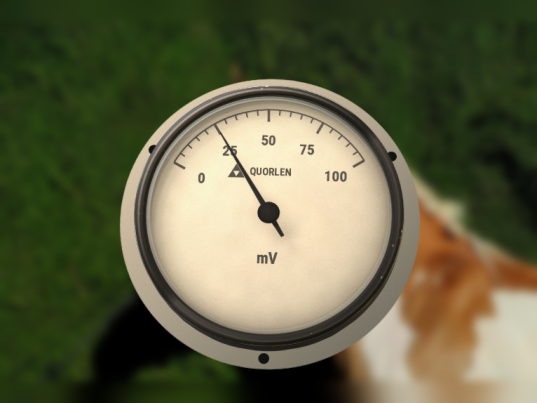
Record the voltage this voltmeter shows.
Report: 25 mV
